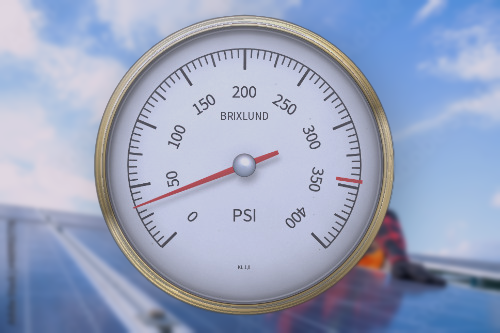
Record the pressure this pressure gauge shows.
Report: 35 psi
